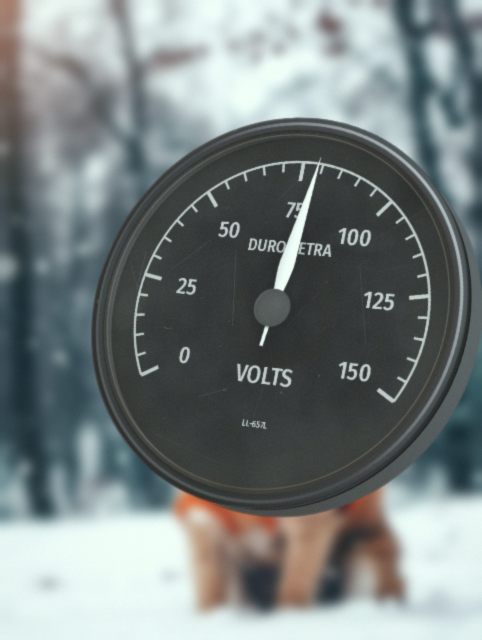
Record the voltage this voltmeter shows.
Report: 80 V
